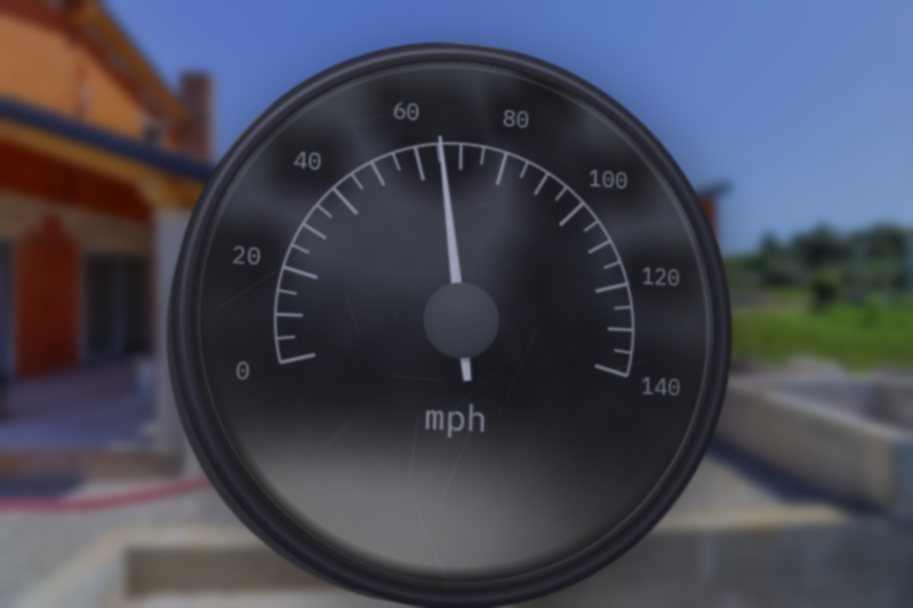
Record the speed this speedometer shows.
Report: 65 mph
